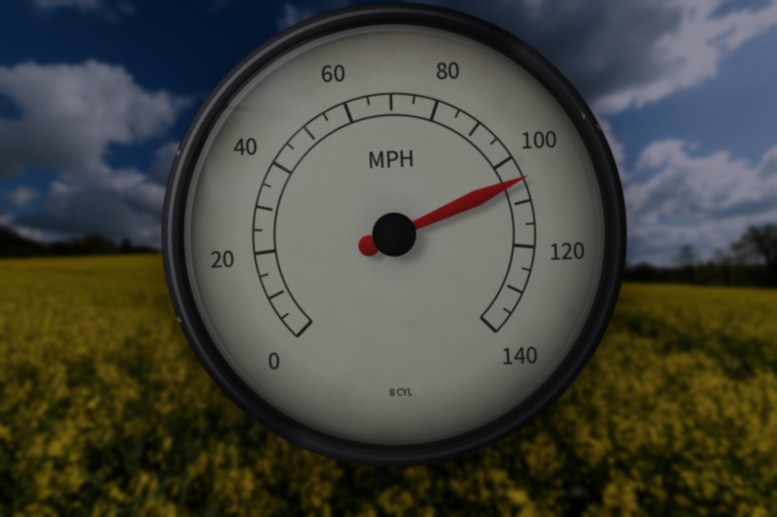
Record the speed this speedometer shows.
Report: 105 mph
